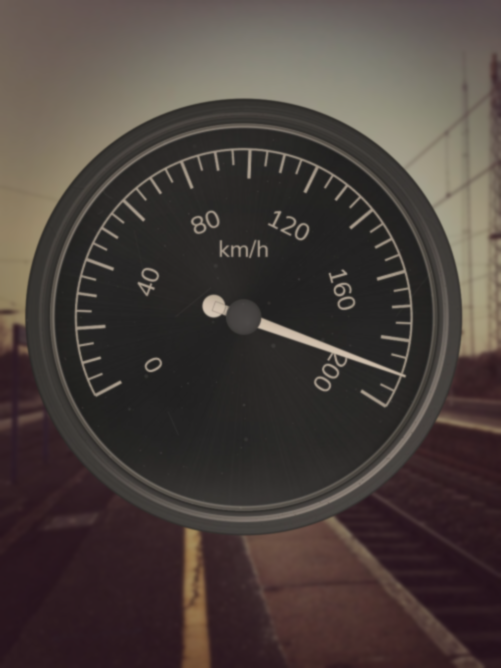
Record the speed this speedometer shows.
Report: 190 km/h
